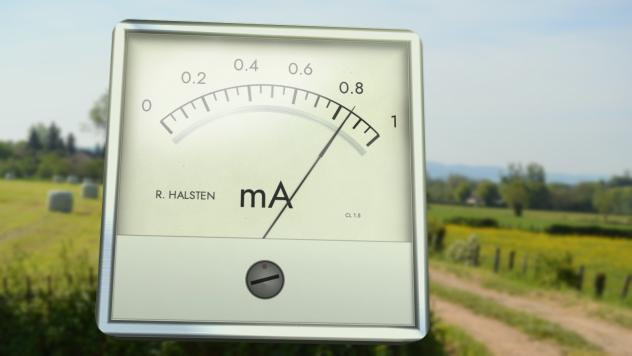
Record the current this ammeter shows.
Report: 0.85 mA
